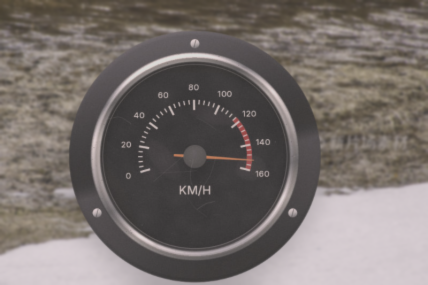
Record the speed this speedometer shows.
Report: 152 km/h
